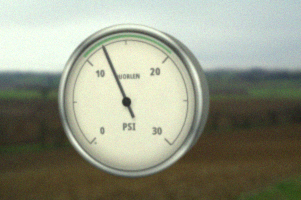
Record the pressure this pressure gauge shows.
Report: 12.5 psi
